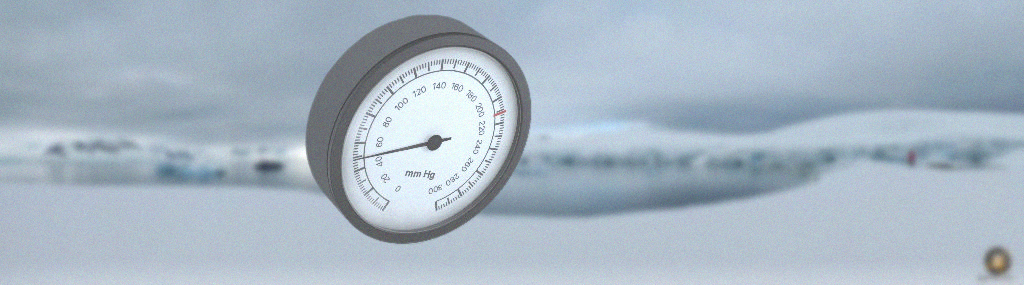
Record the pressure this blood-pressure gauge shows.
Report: 50 mmHg
